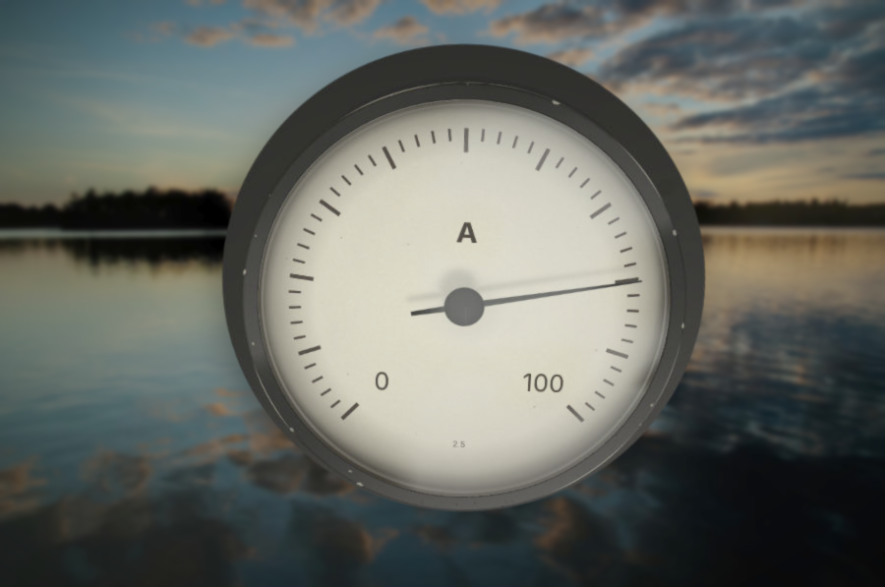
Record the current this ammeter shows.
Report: 80 A
